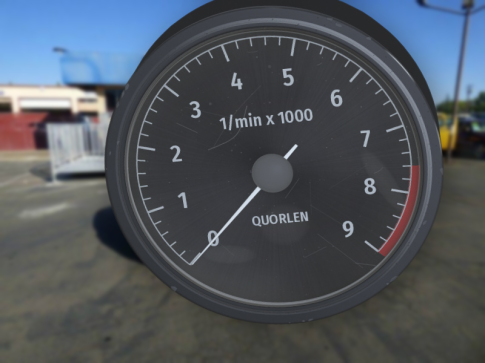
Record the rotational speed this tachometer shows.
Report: 0 rpm
